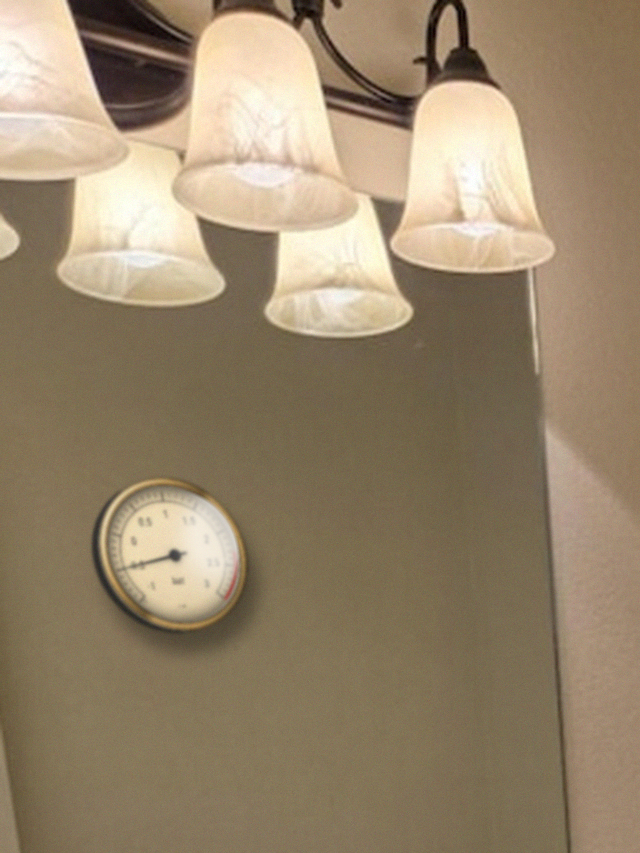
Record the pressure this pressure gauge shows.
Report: -0.5 bar
